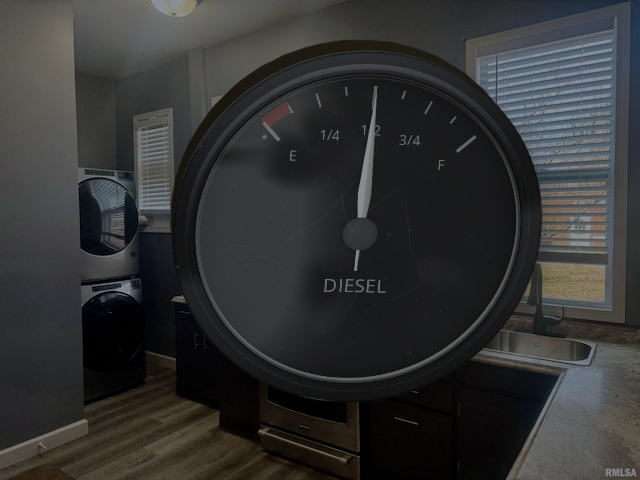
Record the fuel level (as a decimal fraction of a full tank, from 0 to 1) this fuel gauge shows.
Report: 0.5
